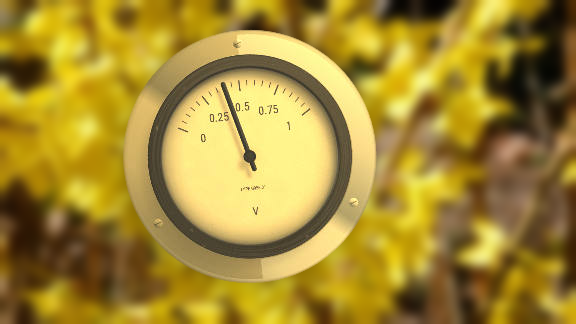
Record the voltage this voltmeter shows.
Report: 0.4 V
